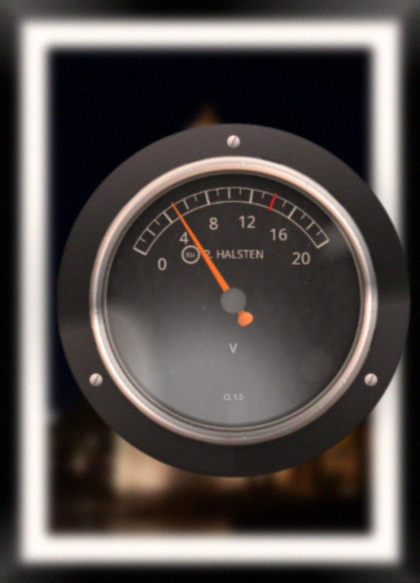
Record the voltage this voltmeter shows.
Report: 5 V
